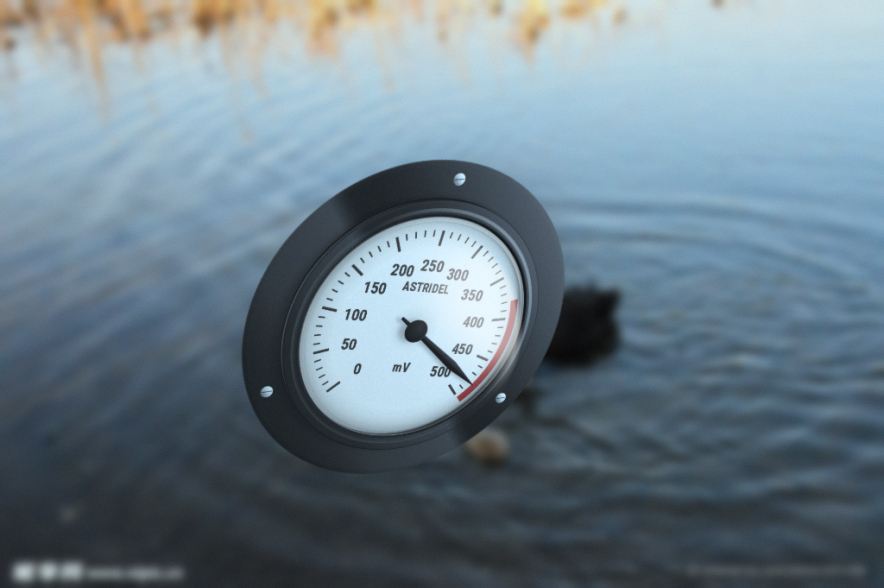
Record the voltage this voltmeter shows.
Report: 480 mV
